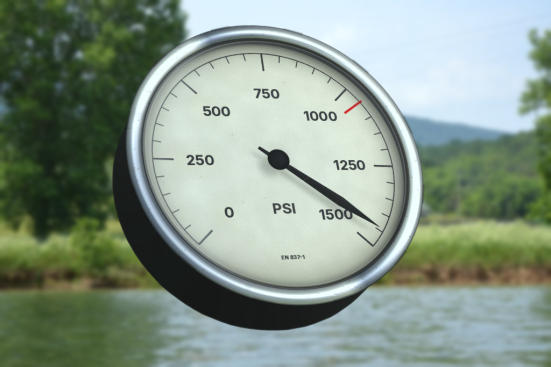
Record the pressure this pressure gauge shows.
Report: 1450 psi
